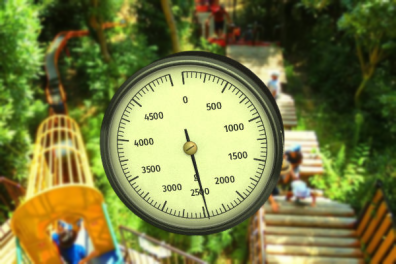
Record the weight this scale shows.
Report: 2450 g
